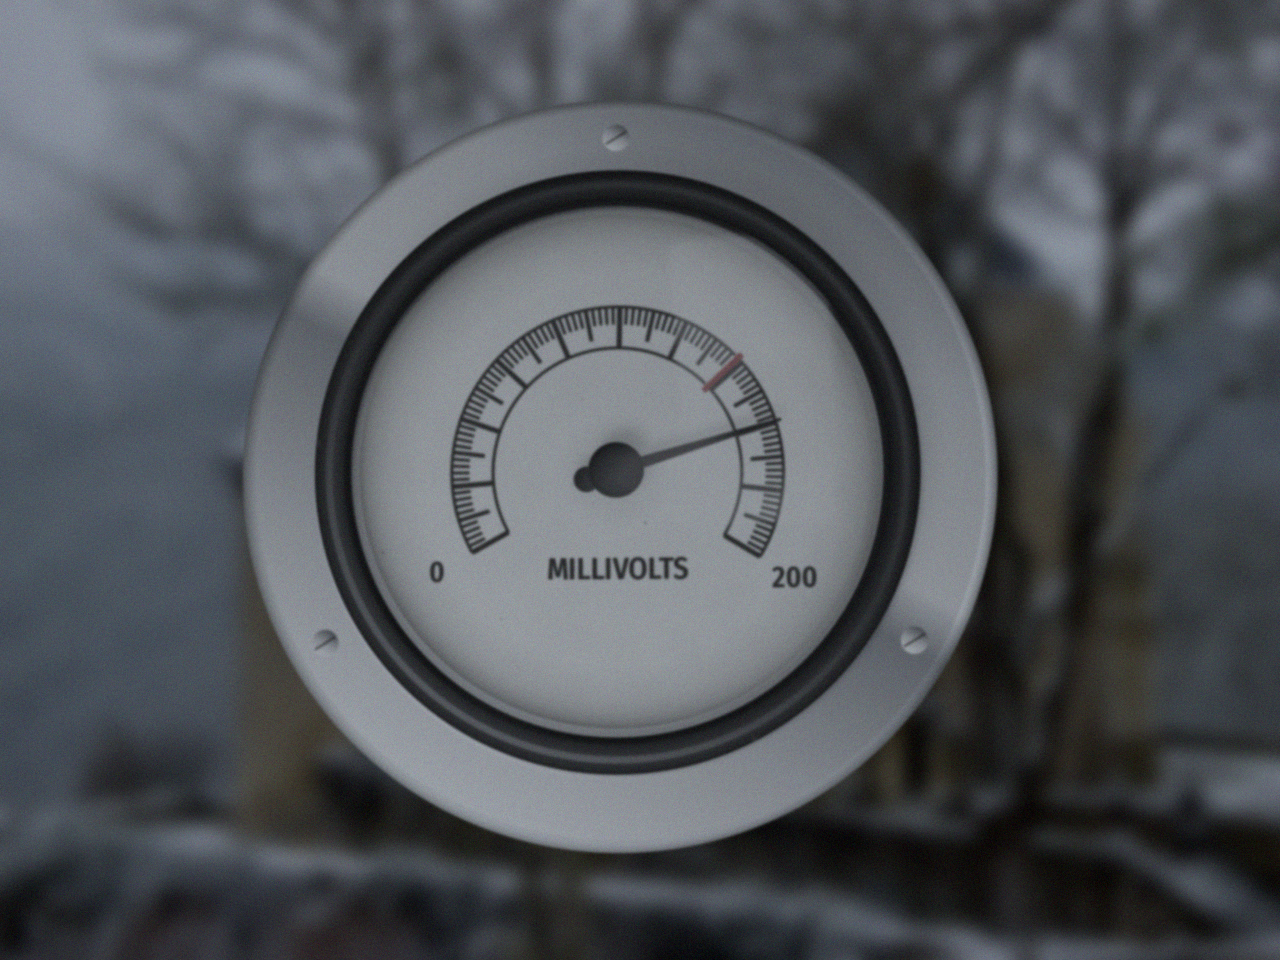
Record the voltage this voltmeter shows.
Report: 160 mV
